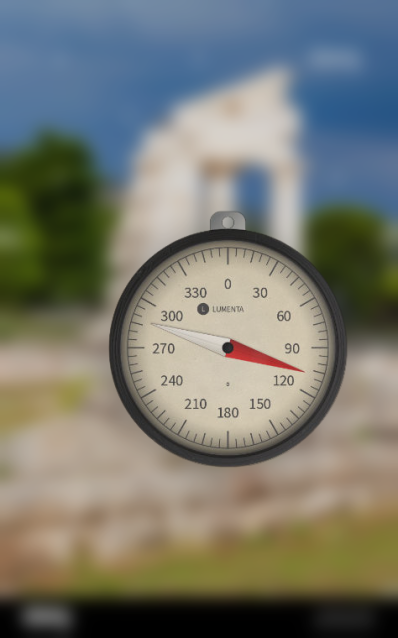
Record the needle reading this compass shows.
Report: 107.5 °
